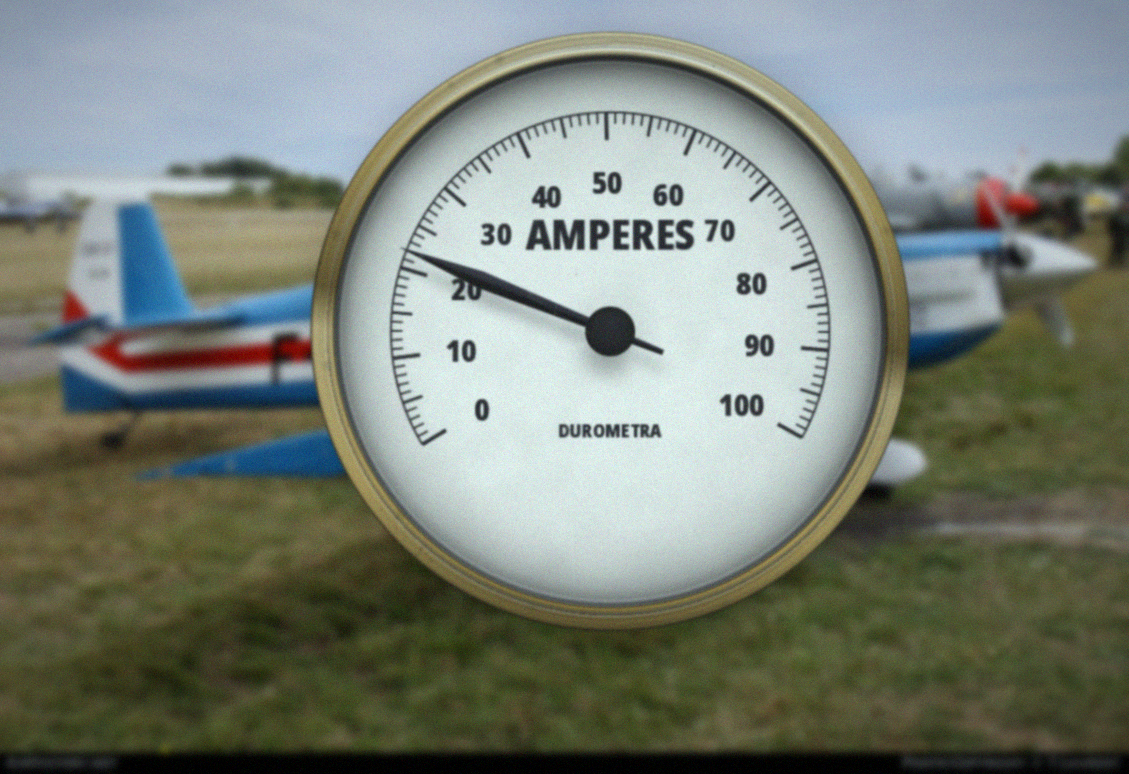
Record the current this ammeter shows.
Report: 22 A
